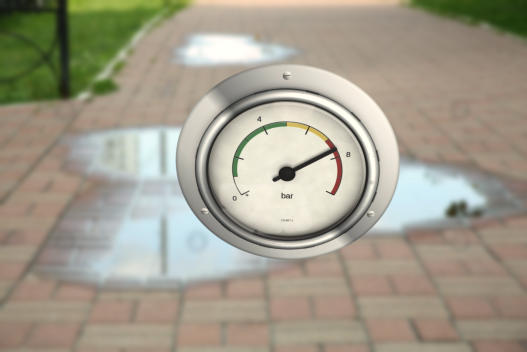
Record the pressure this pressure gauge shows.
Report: 7.5 bar
